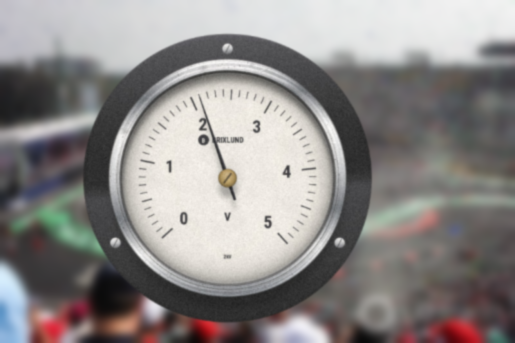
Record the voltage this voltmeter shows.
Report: 2.1 V
